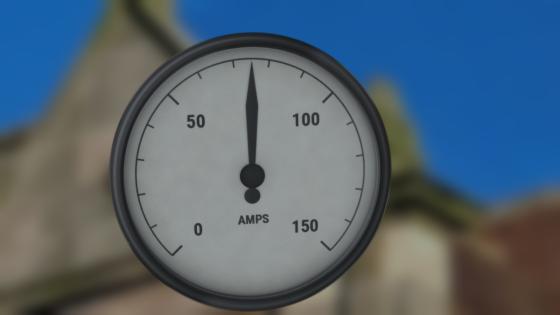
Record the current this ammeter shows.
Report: 75 A
